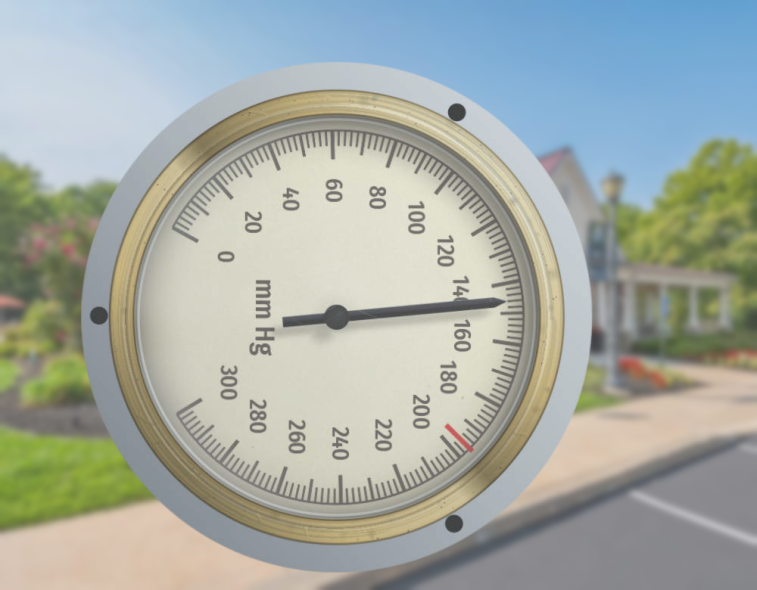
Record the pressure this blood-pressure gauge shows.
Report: 146 mmHg
